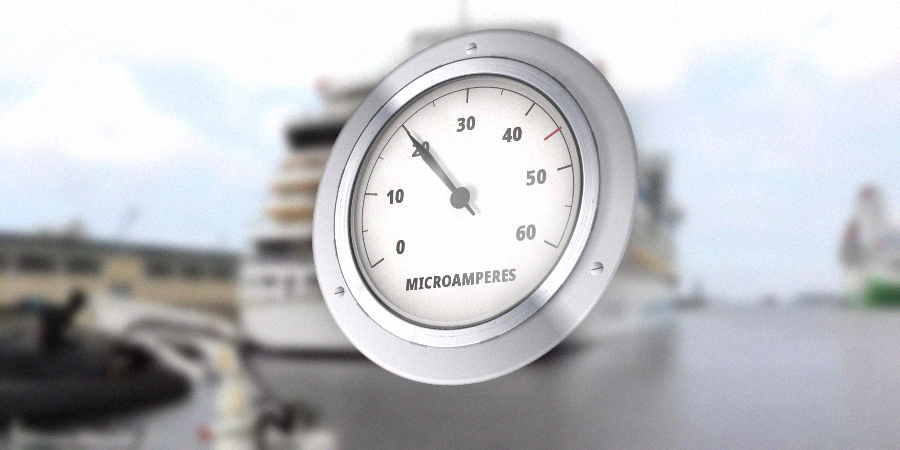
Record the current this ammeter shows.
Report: 20 µA
